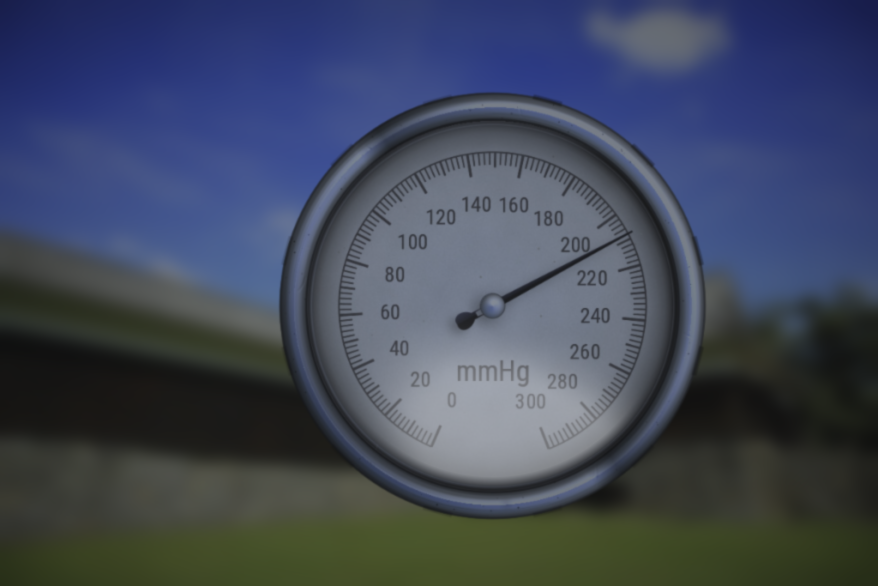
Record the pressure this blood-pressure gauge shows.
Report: 208 mmHg
